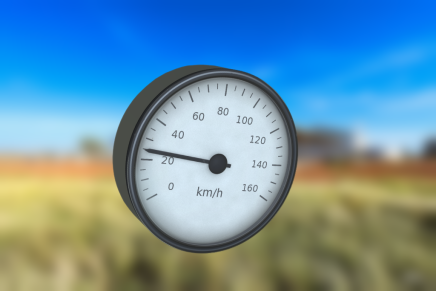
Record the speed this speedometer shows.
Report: 25 km/h
